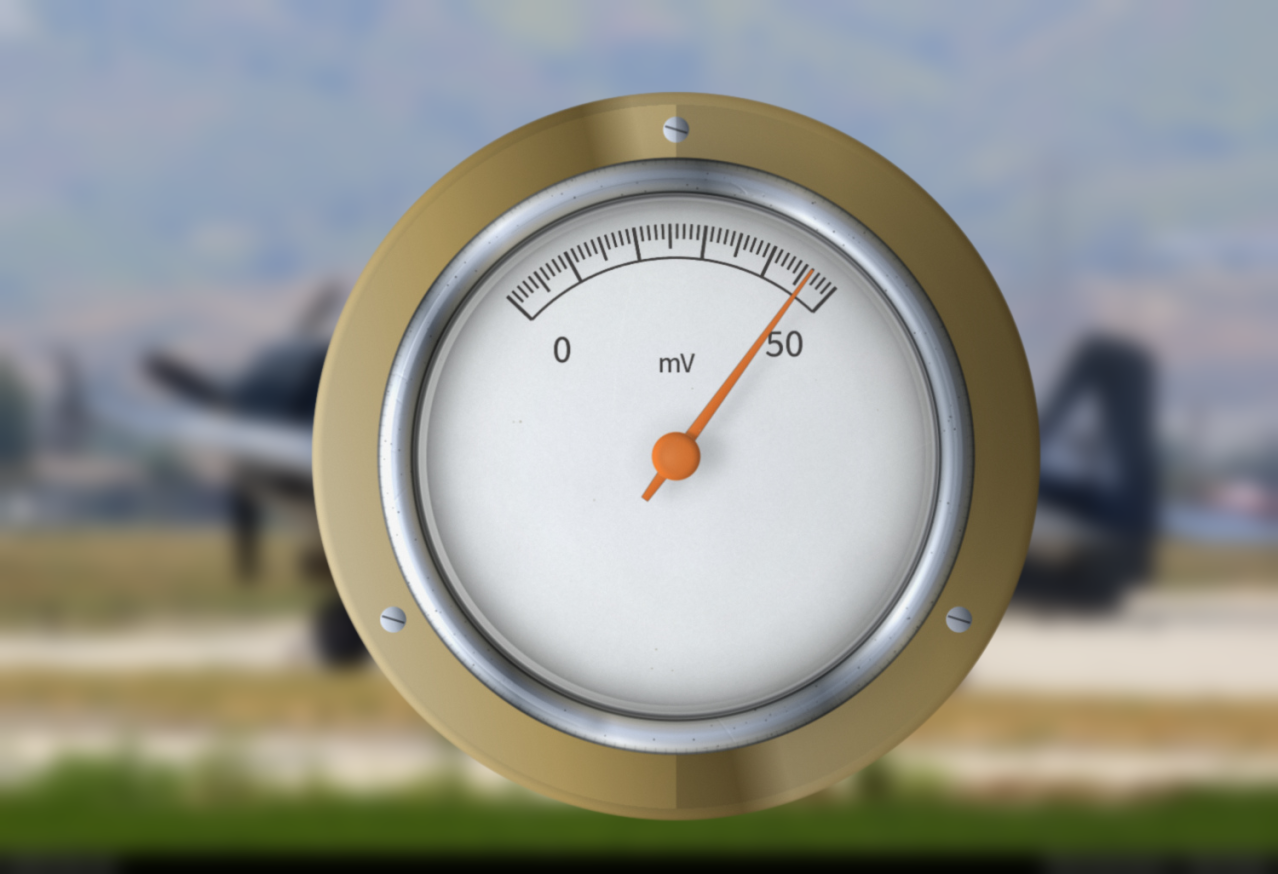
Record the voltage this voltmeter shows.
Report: 46 mV
